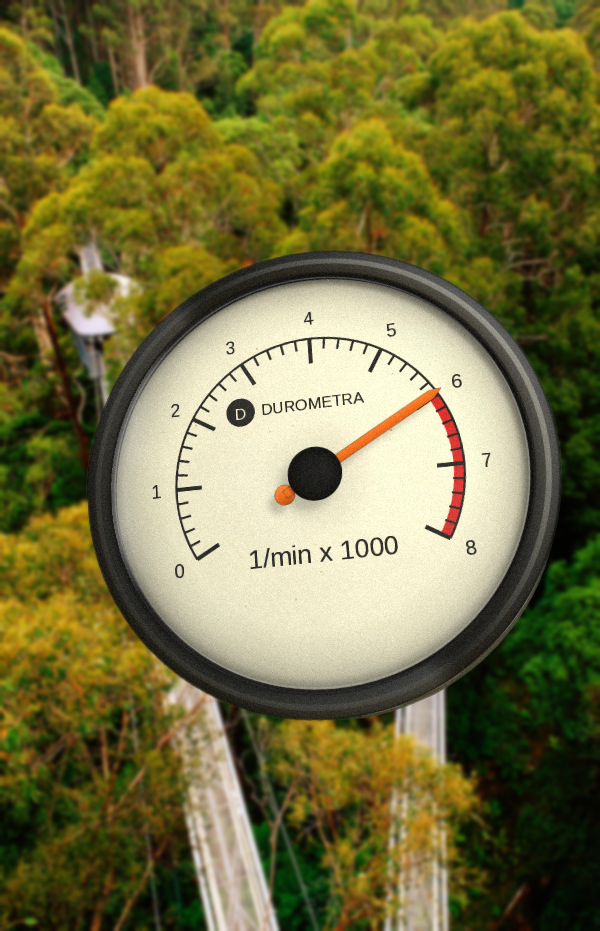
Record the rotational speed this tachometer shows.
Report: 6000 rpm
